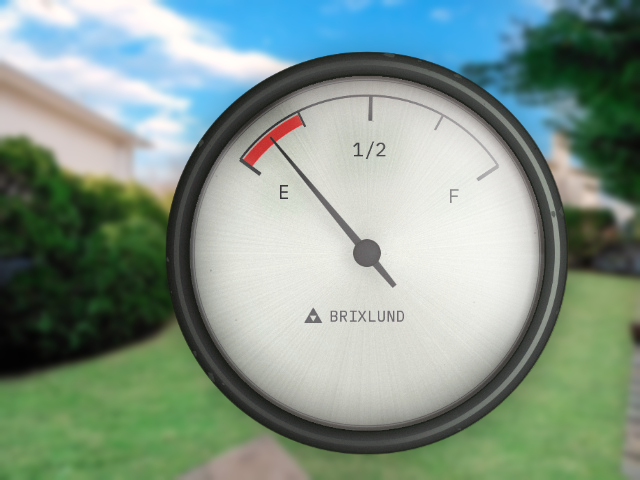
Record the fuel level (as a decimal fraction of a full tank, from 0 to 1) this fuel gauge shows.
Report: 0.125
